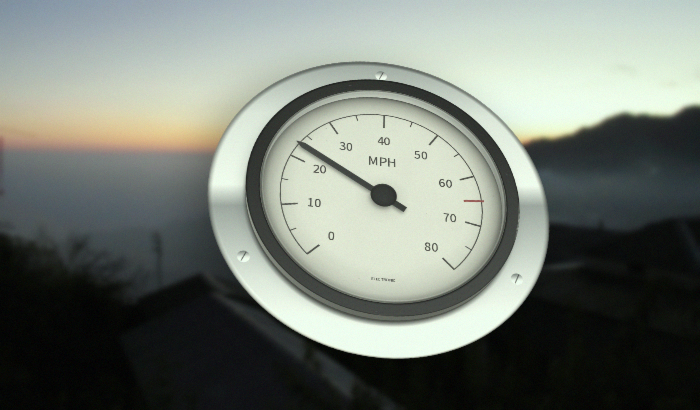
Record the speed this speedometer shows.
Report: 22.5 mph
